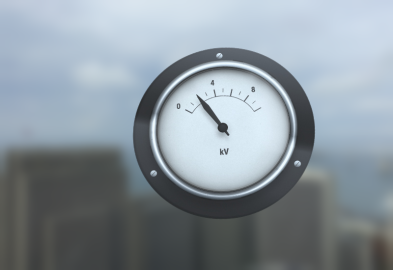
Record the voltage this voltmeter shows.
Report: 2 kV
